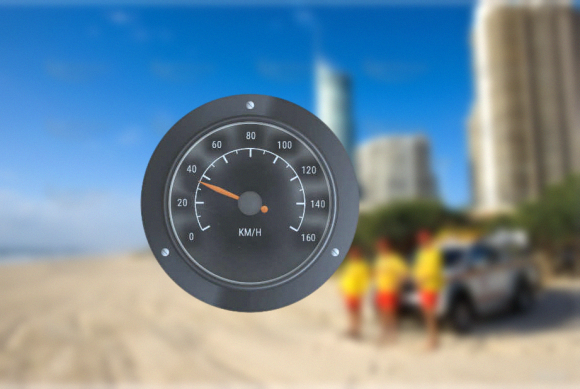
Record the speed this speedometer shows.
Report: 35 km/h
